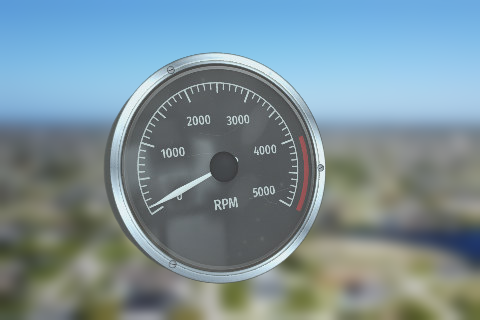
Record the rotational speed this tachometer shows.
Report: 100 rpm
